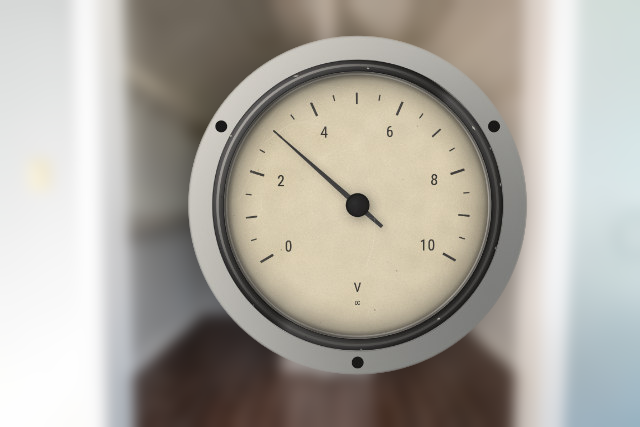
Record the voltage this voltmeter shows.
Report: 3 V
